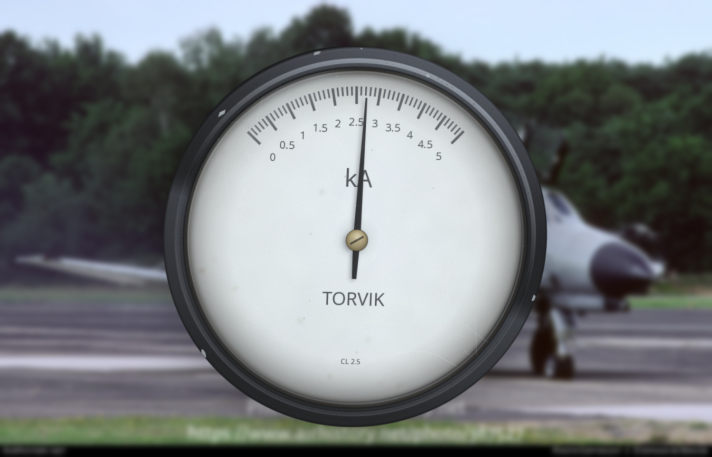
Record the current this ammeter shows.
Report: 2.7 kA
